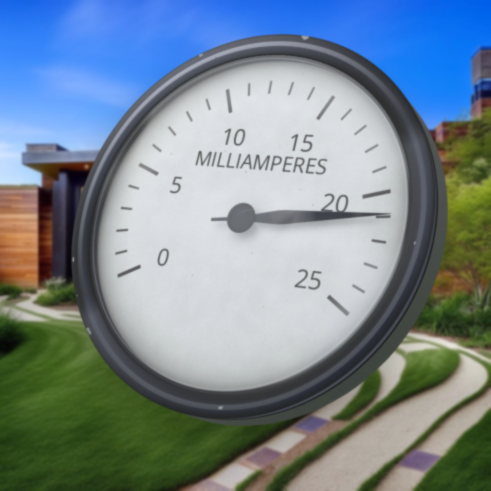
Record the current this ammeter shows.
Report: 21 mA
